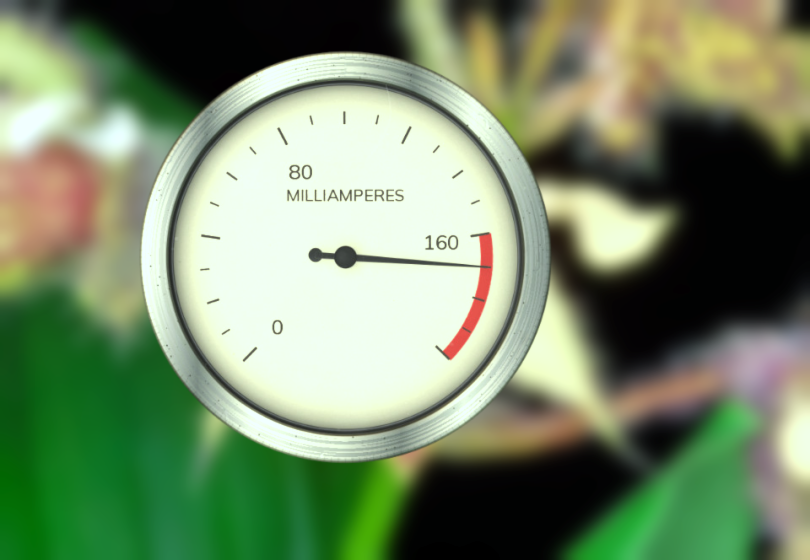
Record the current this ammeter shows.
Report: 170 mA
